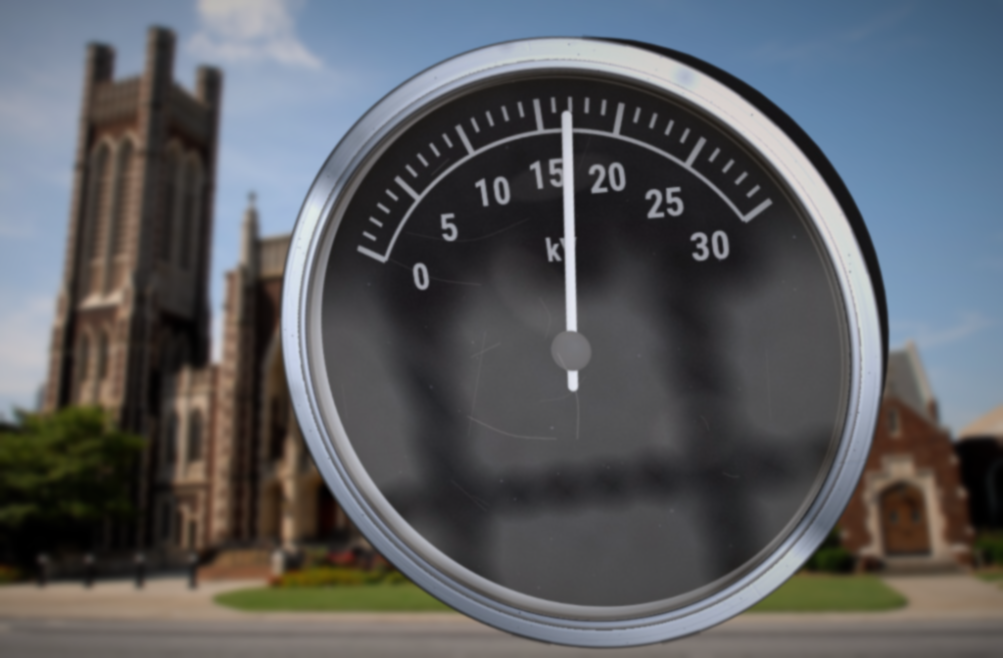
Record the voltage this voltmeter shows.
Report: 17 kV
